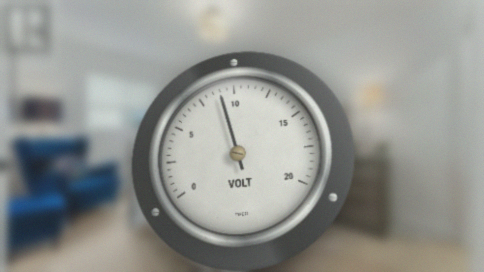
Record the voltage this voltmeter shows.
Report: 9 V
